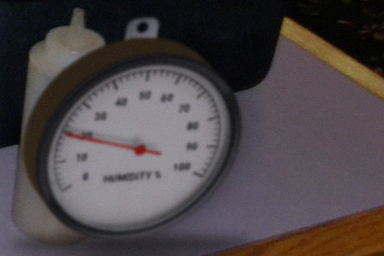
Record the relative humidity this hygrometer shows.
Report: 20 %
